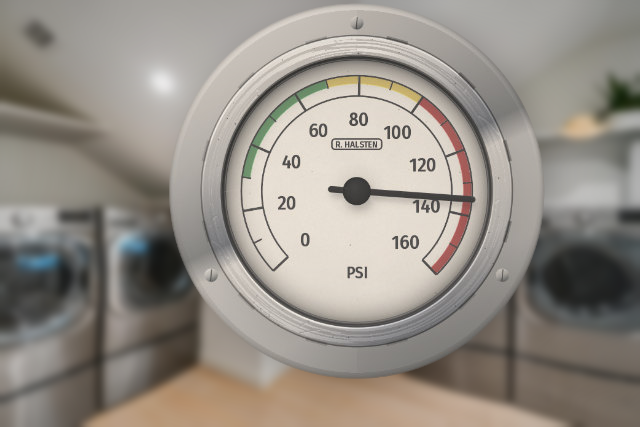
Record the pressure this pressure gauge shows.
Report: 135 psi
